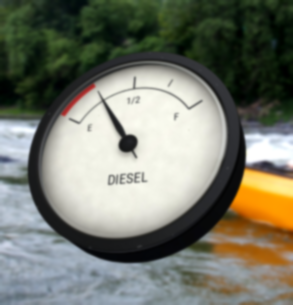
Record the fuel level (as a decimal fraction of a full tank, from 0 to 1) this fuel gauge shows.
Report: 0.25
